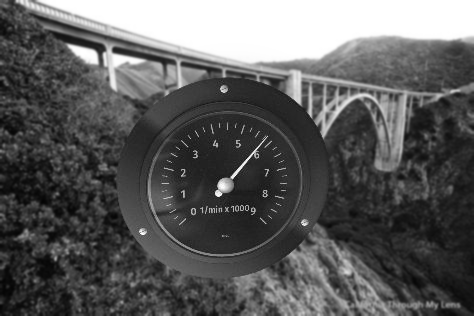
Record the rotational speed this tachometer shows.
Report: 5750 rpm
